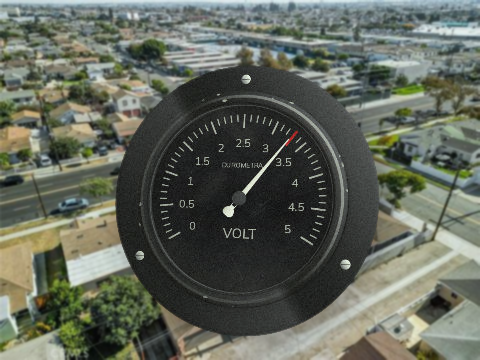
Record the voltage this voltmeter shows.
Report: 3.3 V
